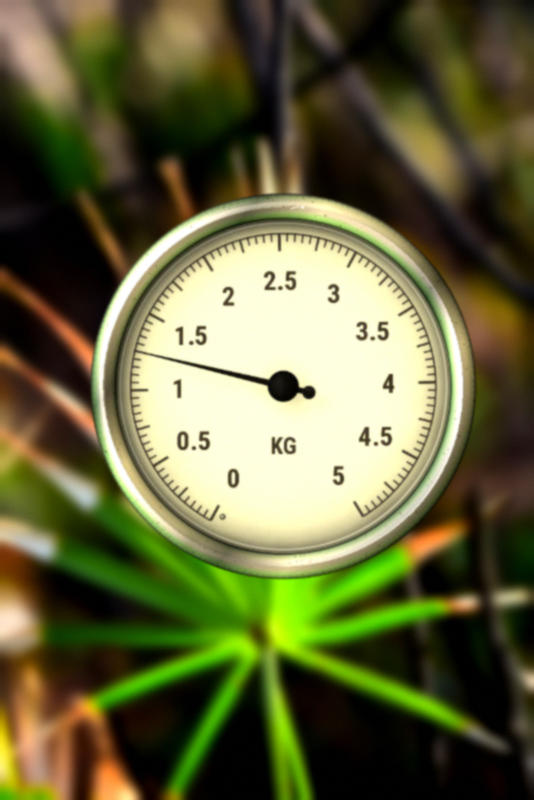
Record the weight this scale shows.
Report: 1.25 kg
